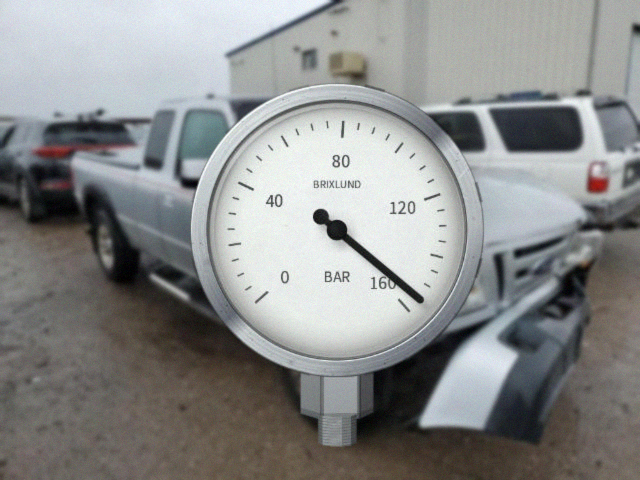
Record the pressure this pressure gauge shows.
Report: 155 bar
